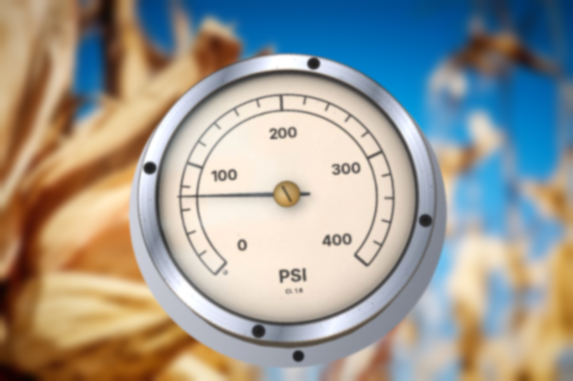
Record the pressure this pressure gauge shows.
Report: 70 psi
